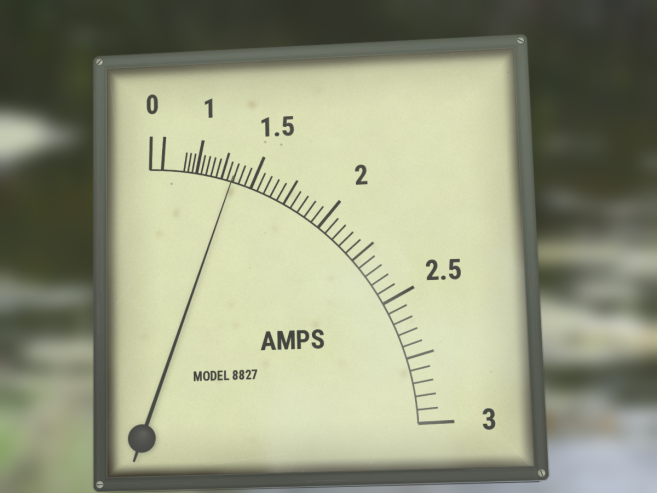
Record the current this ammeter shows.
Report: 1.35 A
